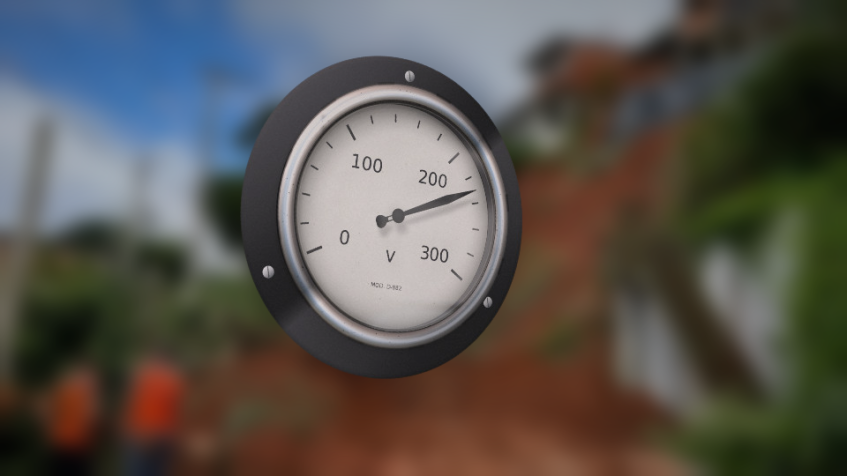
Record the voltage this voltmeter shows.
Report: 230 V
